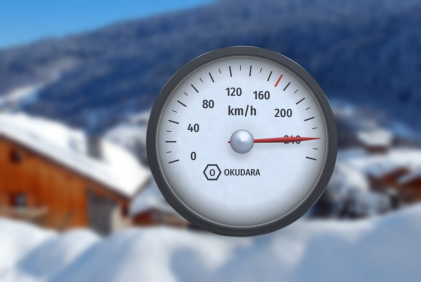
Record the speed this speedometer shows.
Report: 240 km/h
